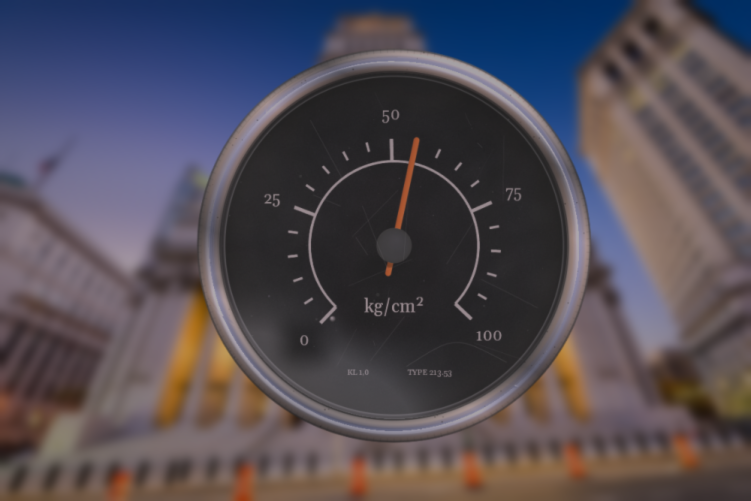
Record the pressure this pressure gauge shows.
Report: 55 kg/cm²
